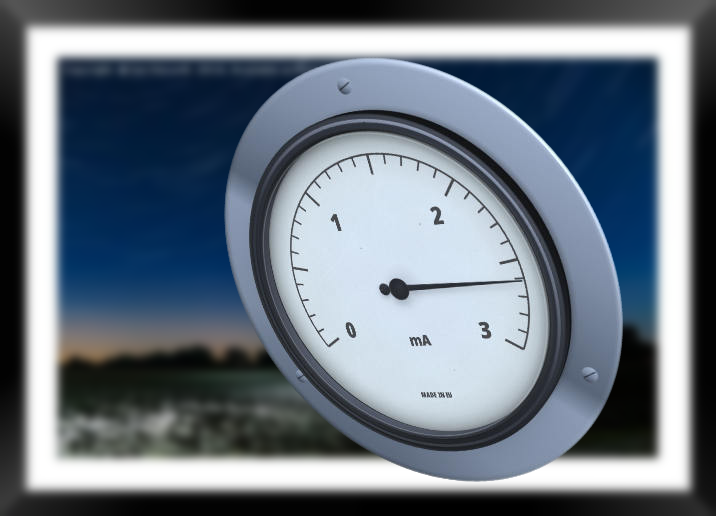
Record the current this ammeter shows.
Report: 2.6 mA
